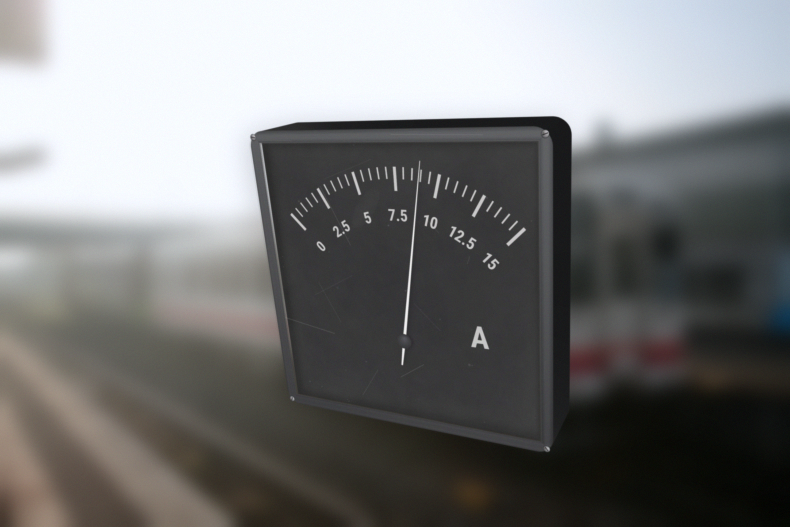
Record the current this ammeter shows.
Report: 9 A
